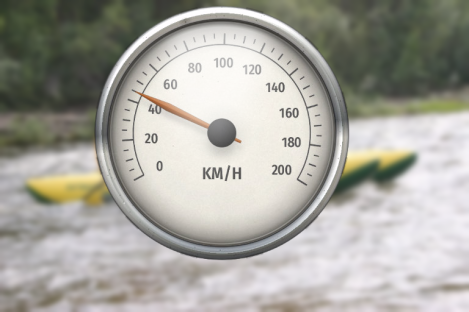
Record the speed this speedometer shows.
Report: 45 km/h
